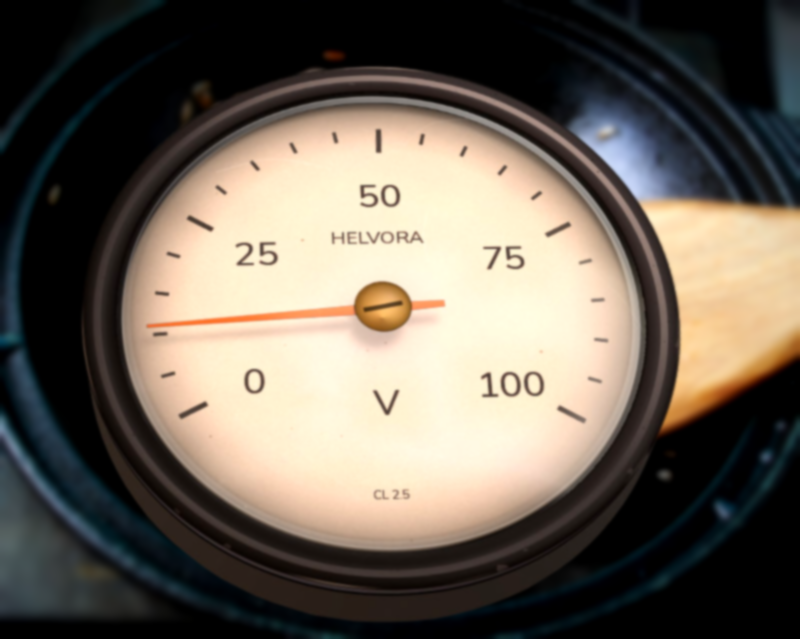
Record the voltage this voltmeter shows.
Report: 10 V
